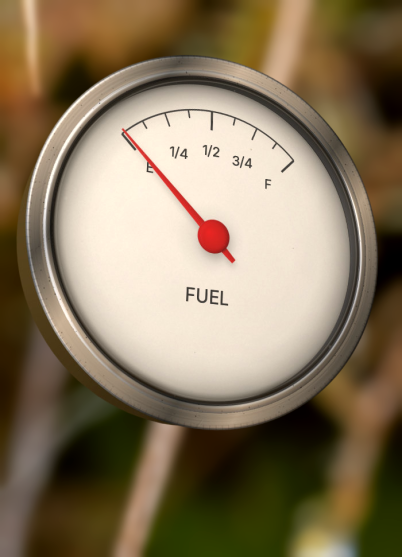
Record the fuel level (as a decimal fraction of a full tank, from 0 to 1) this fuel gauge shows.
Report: 0
